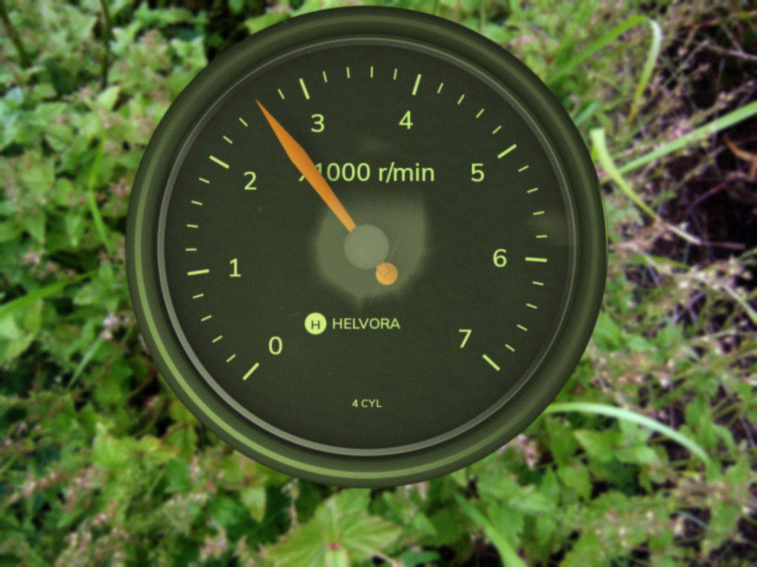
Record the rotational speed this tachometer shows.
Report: 2600 rpm
